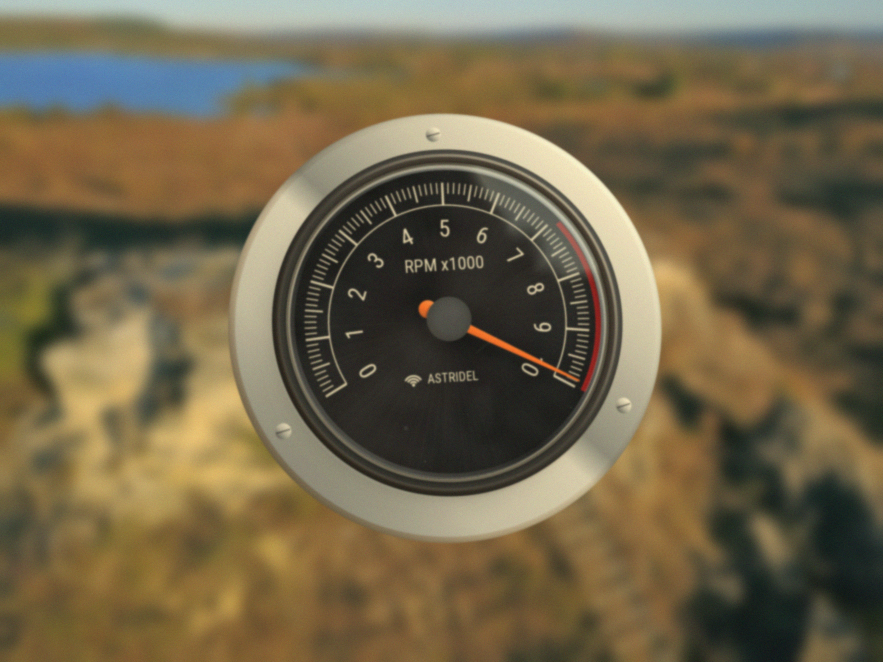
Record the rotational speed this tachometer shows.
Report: 9900 rpm
